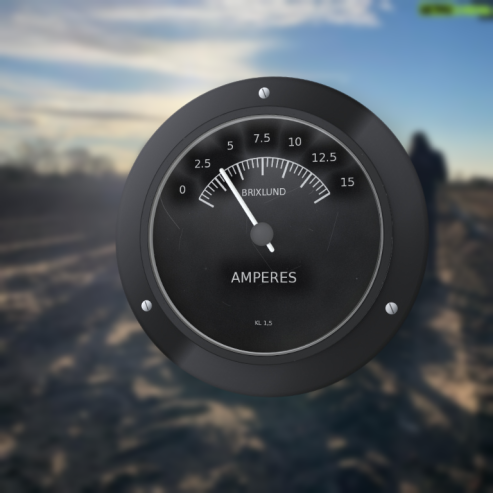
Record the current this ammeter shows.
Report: 3.5 A
